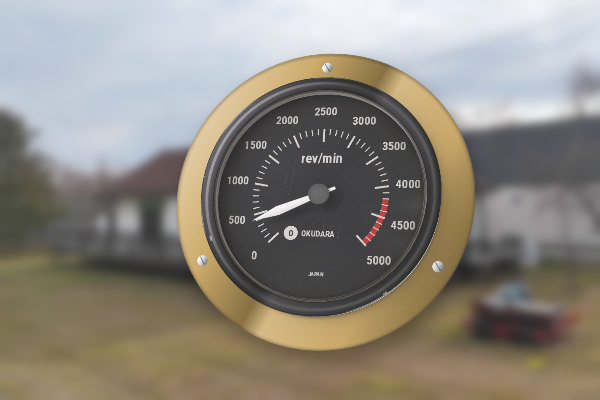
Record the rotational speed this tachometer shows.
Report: 400 rpm
